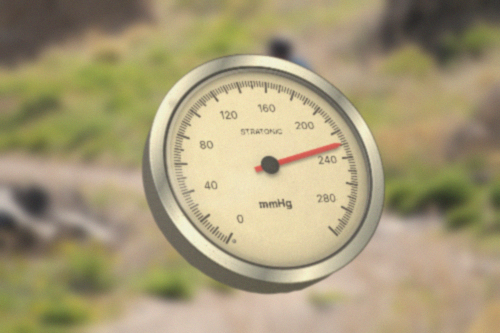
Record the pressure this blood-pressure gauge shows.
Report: 230 mmHg
